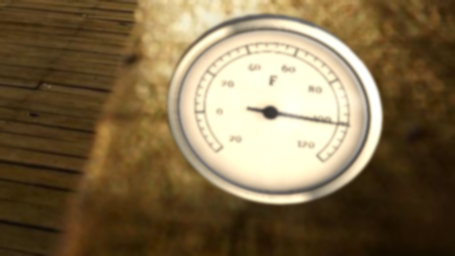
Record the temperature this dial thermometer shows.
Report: 100 °F
